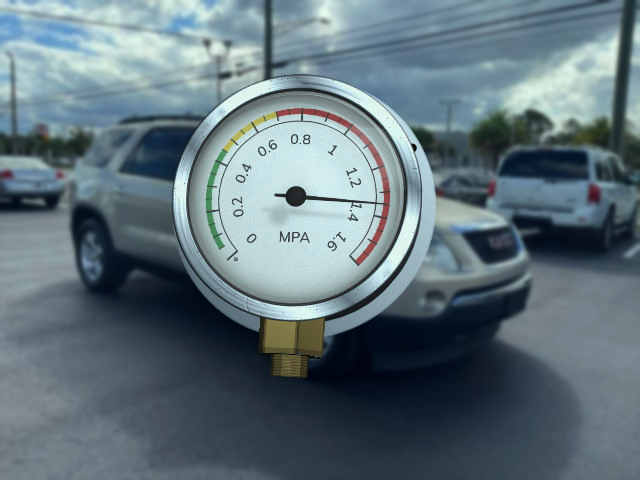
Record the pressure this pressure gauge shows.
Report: 1.35 MPa
